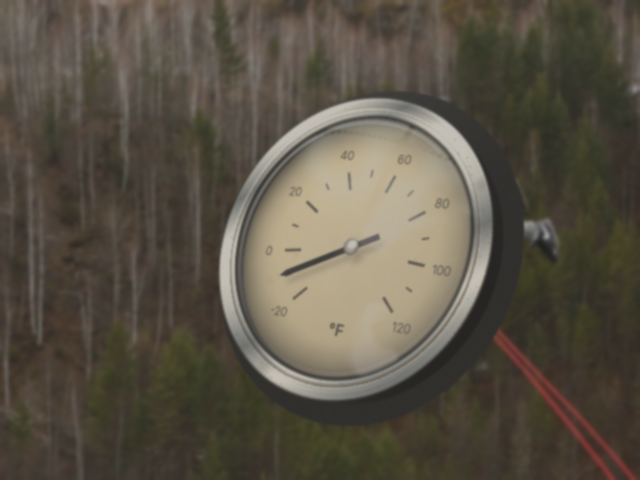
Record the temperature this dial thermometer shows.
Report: -10 °F
